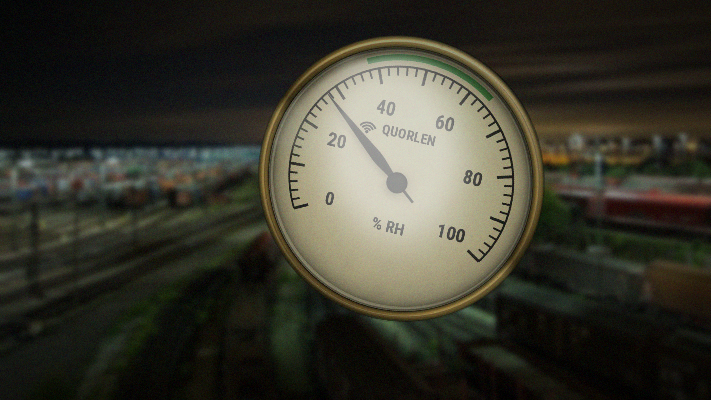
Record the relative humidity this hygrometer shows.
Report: 28 %
